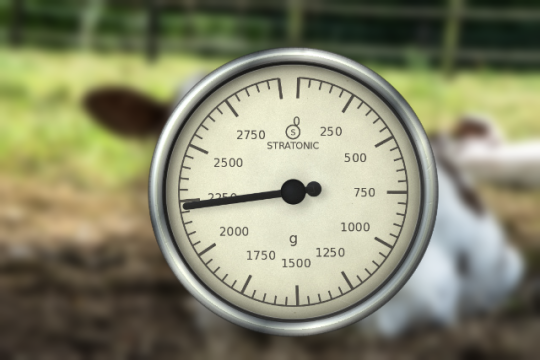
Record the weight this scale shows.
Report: 2225 g
